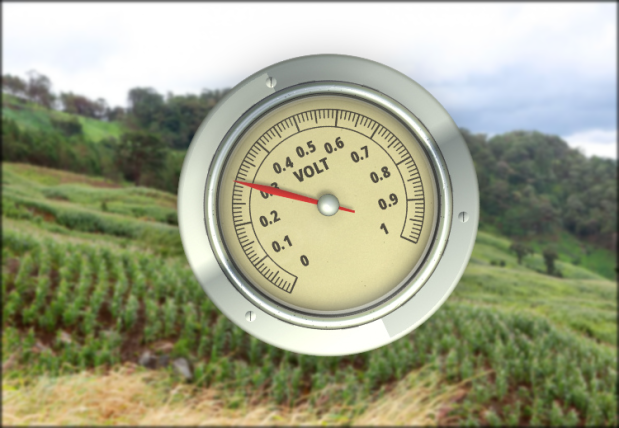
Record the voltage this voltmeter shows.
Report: 0.3 V
